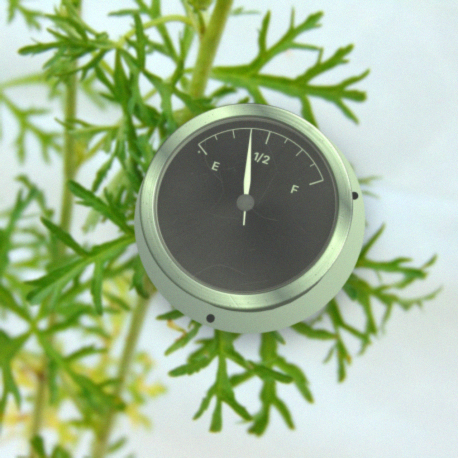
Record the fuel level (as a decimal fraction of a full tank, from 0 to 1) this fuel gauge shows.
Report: 0.375
